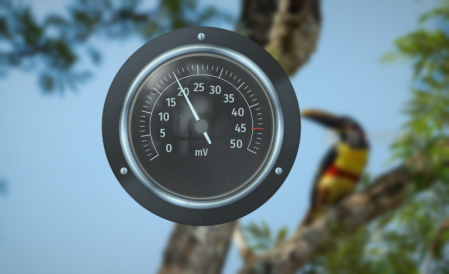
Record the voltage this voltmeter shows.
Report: 20 mV
